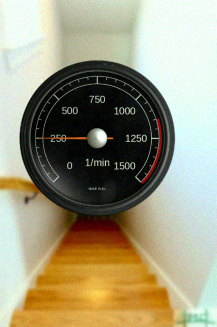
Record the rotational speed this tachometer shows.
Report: 250 rpm
